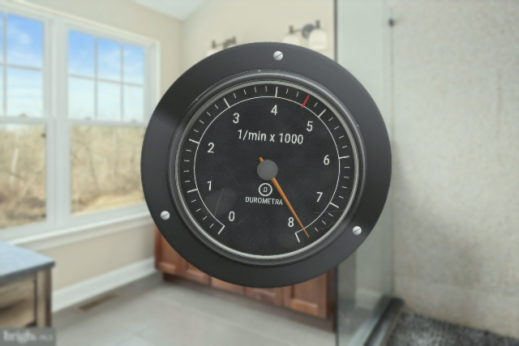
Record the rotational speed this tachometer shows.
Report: 7800 rpm
